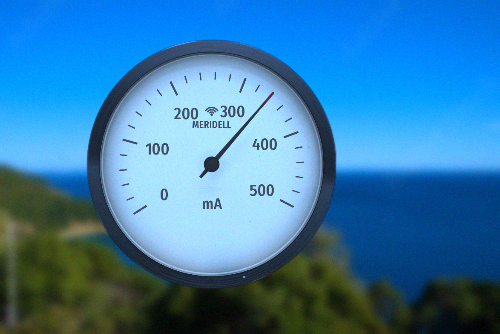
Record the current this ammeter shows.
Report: 340 mA
